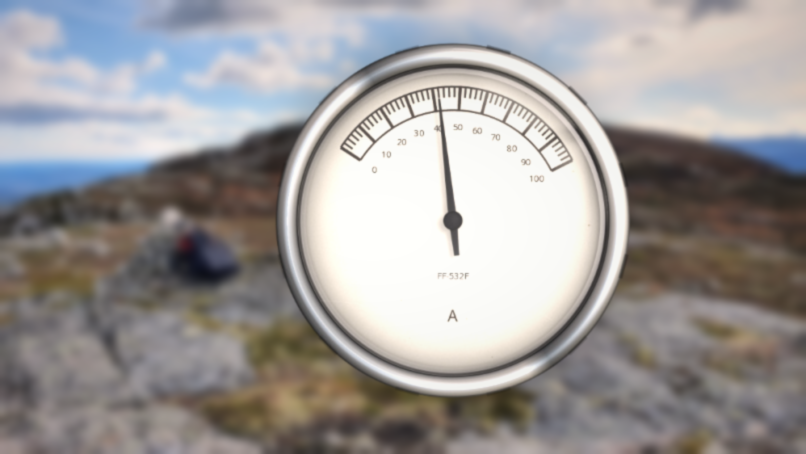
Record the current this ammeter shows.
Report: 42 A
